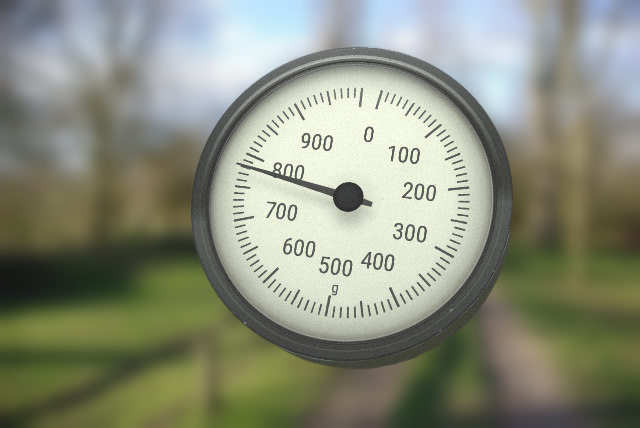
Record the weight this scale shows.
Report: 780 g
